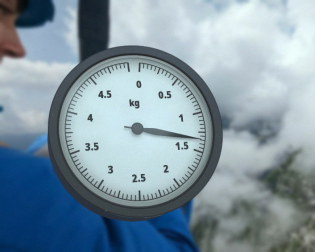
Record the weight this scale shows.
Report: 1.35 kg
